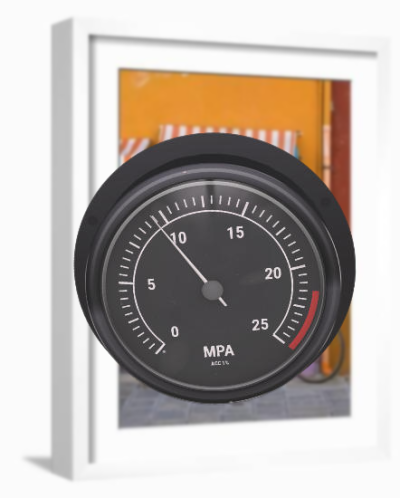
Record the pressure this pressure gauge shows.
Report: 9.5 MPa
